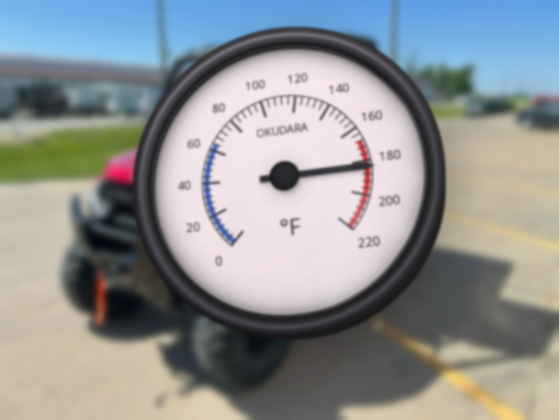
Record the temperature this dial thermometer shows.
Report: 184 °F
